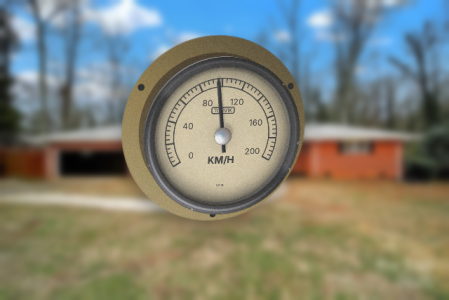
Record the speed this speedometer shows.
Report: 96 km/h
